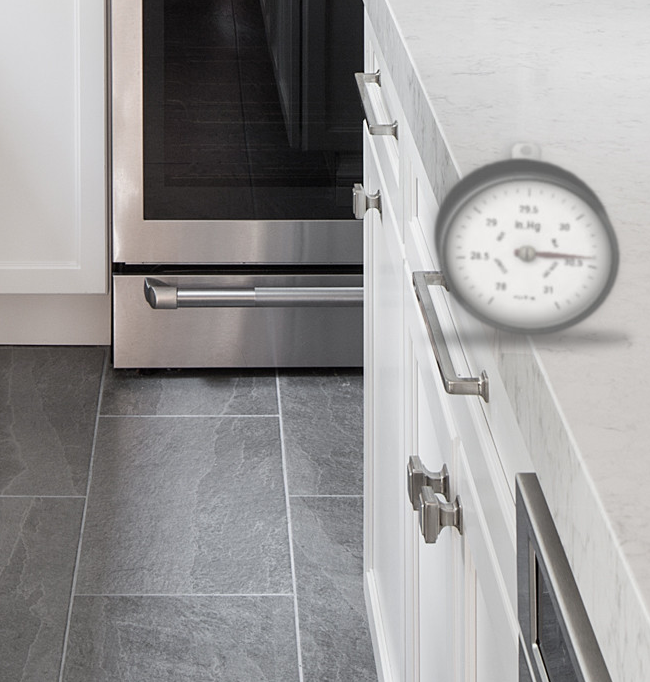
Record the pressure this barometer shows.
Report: 30.4 inHg
